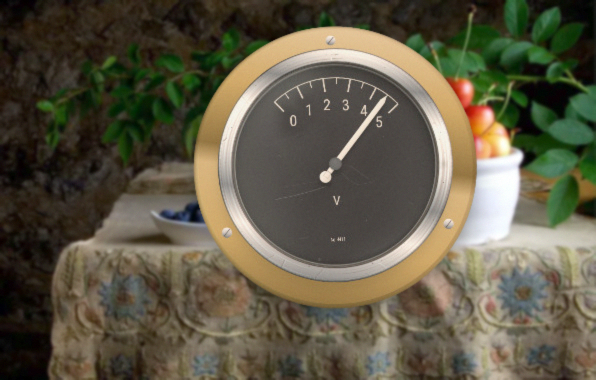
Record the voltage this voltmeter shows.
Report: 4.5 V
